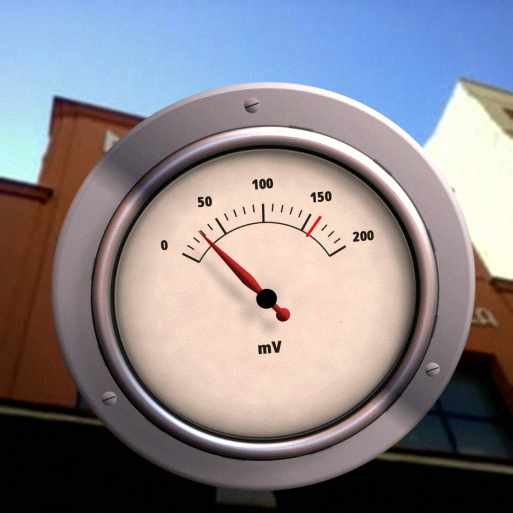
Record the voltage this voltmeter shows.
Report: 30 mV
